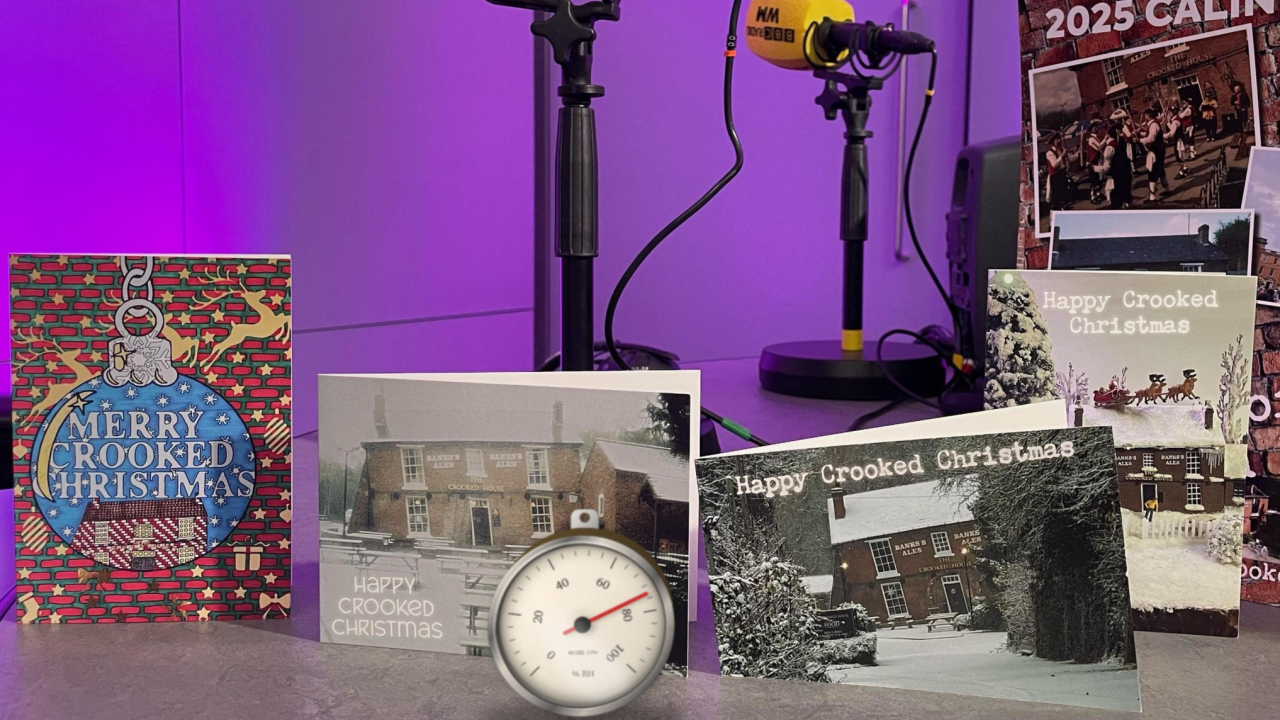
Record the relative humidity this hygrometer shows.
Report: 74 %
